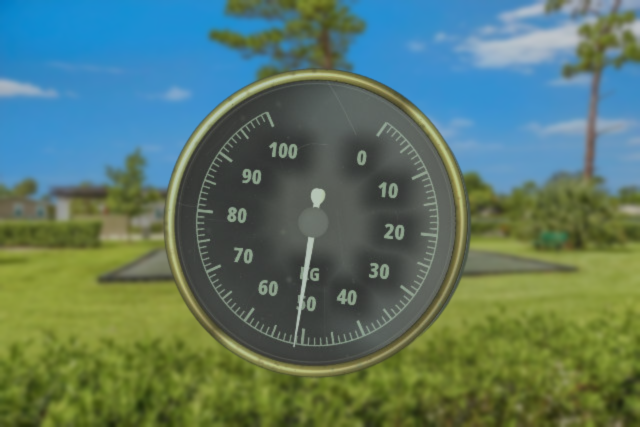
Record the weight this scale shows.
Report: 51 kg
